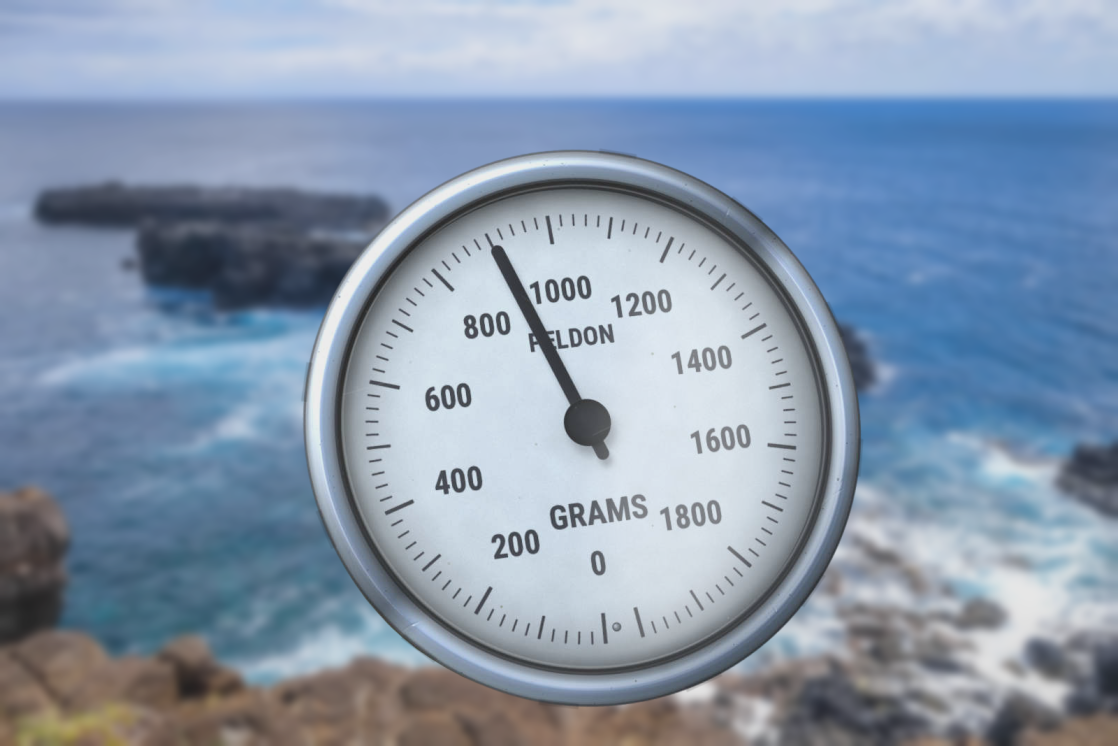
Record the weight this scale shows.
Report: 900 g
